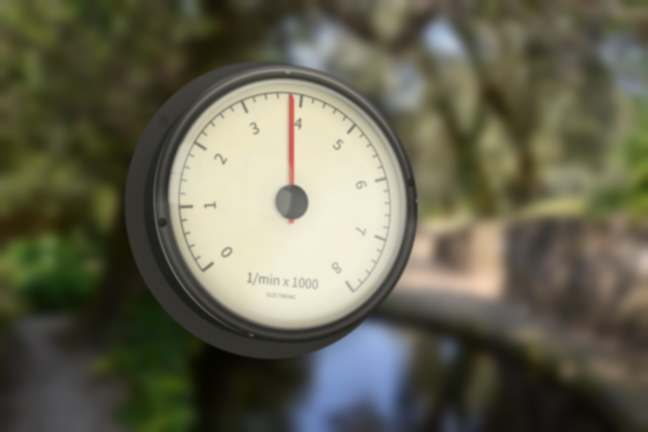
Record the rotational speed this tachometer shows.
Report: 3800 rpm
